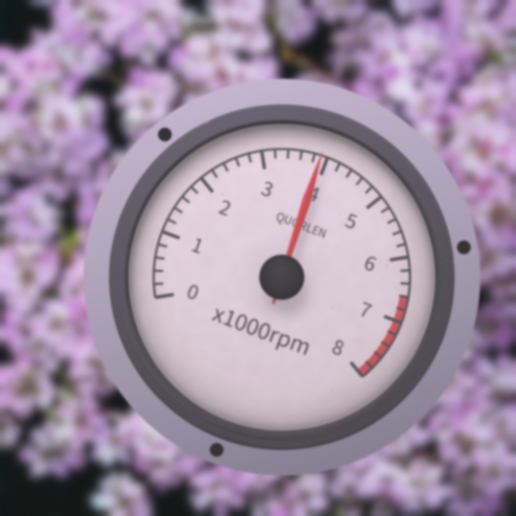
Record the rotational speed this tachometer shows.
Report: 3900 rpm
